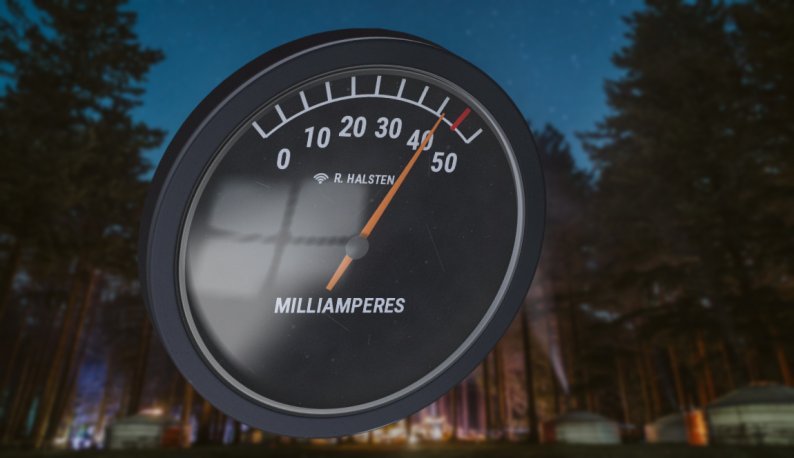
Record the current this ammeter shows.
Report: 40 mA
